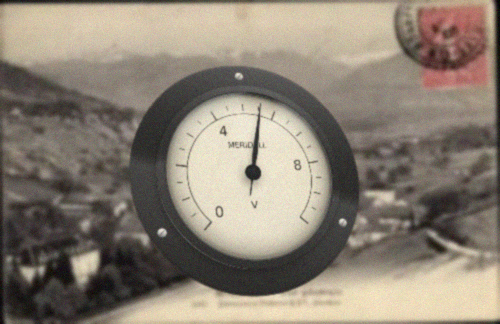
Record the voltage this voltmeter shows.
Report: 5.5 V
